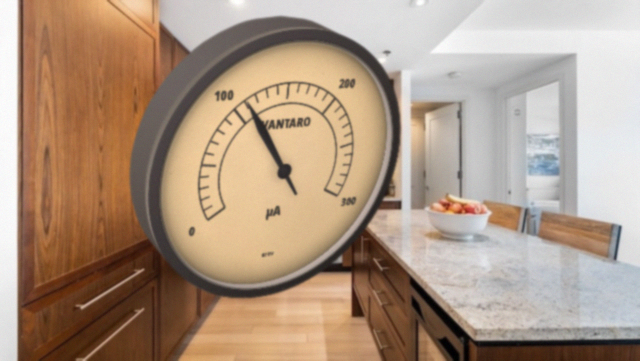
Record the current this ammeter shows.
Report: 110 µA
